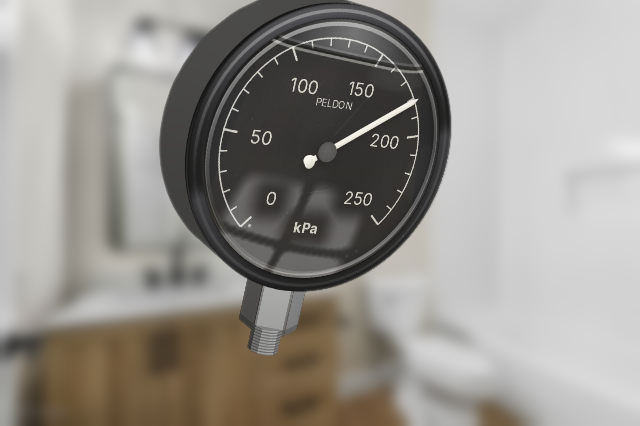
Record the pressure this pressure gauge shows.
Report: 180 kPa
